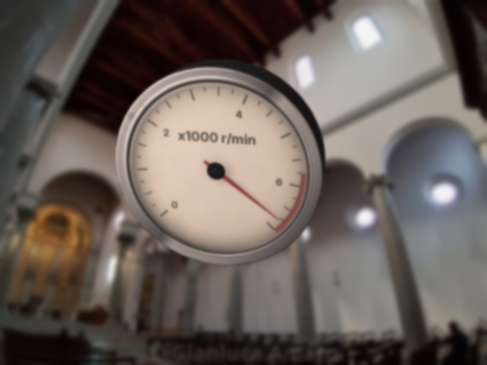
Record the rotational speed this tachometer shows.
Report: 6750 rpm
